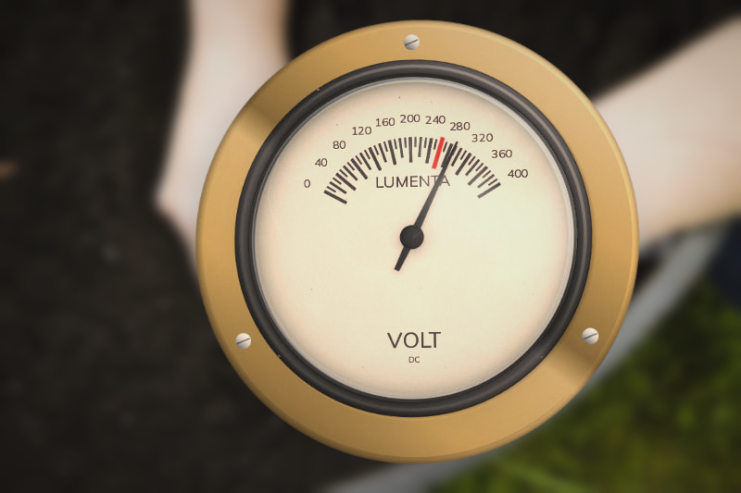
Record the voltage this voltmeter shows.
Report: 290 V
